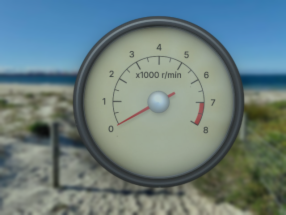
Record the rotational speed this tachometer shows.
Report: 0 rpm
